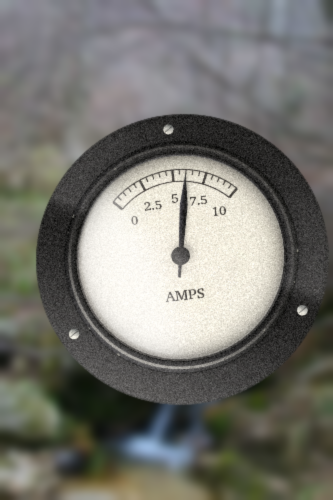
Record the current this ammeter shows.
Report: 6 A
